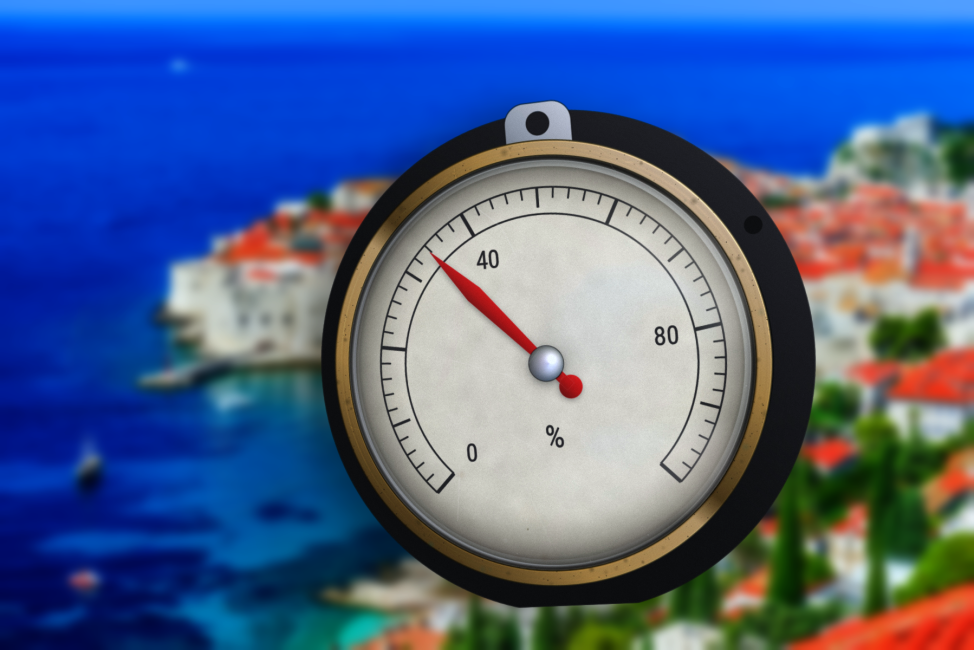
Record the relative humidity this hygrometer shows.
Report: 34 %
